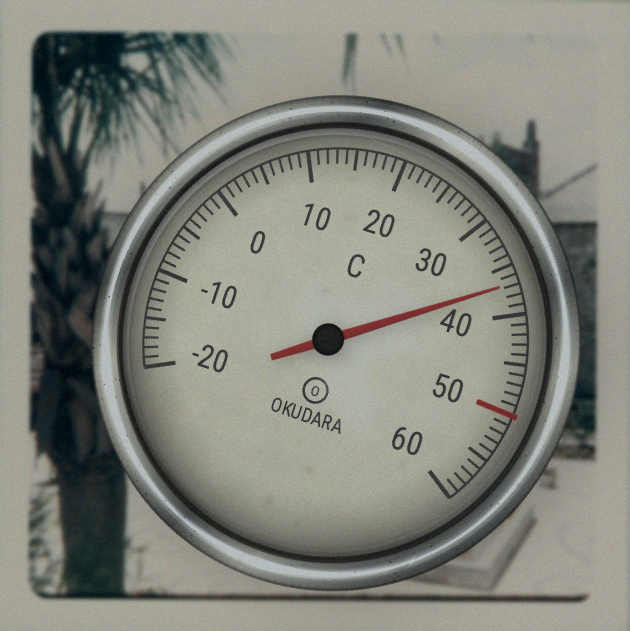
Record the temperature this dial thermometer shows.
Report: 37 °C
